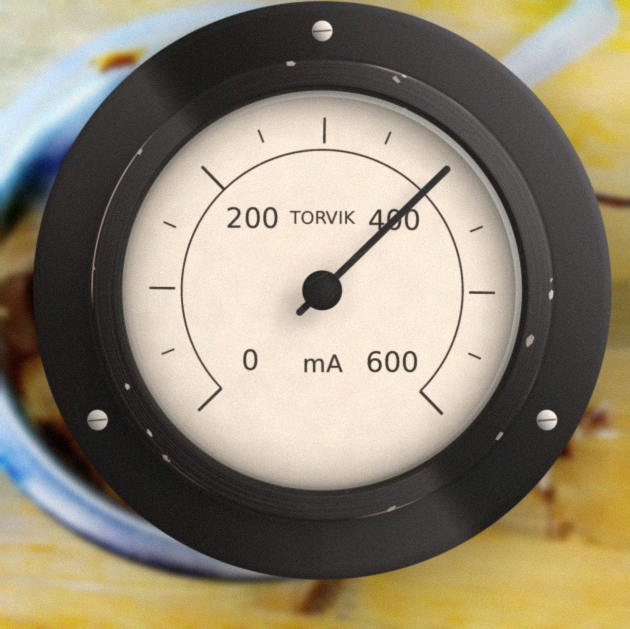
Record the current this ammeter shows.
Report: 400 mA
